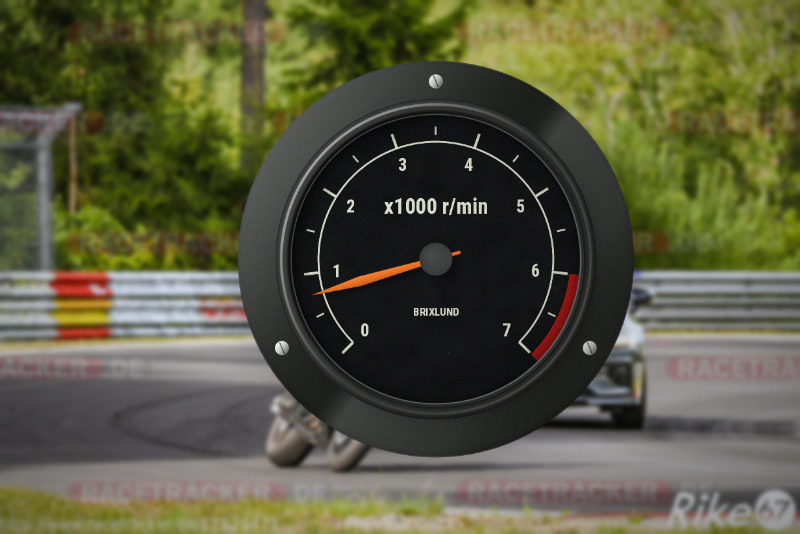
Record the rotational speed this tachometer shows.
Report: 750 rpm
